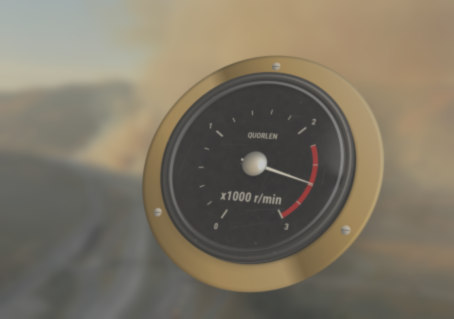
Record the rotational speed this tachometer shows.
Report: 2600 rpm
